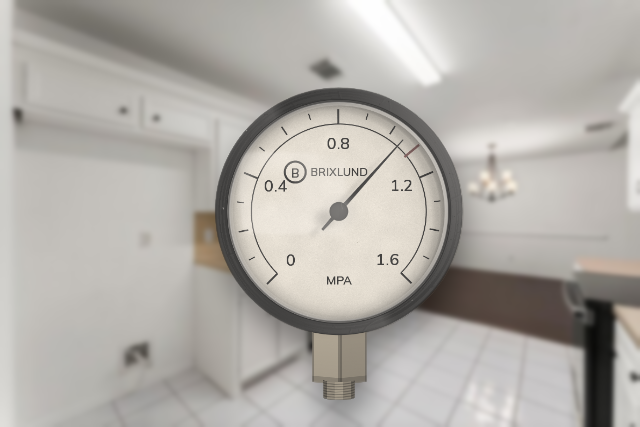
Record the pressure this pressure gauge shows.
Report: 1.05 MPa
